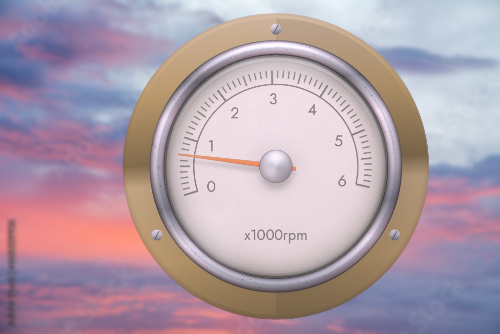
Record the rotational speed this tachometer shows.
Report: 700 rpm
